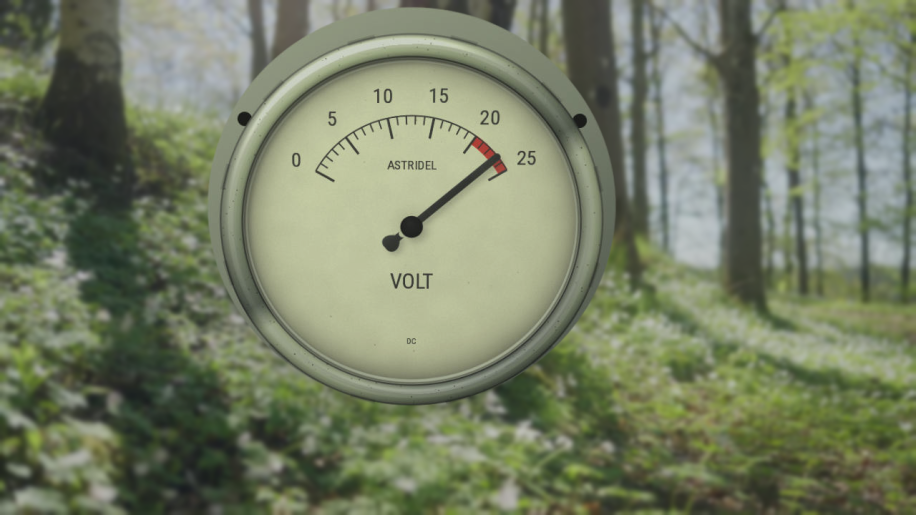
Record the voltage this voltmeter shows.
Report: 23 V
